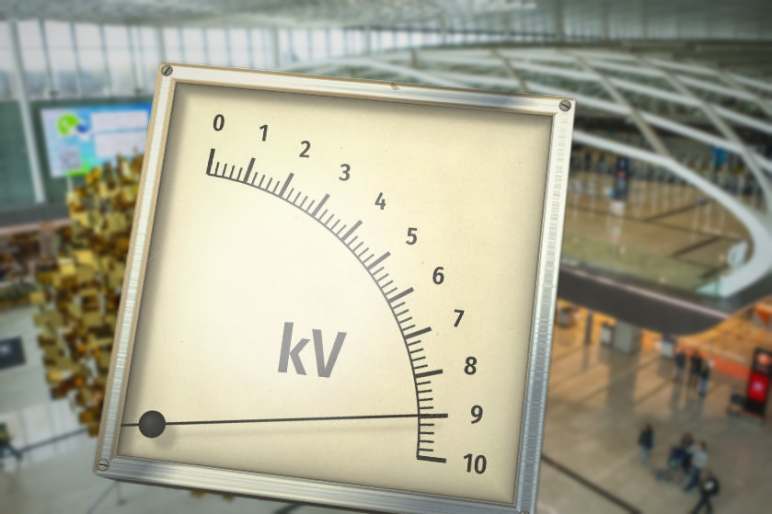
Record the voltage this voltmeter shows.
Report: 9 kV
